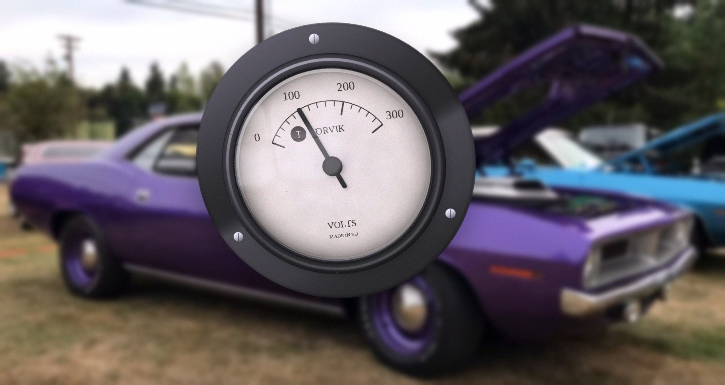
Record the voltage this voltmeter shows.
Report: 100 V
